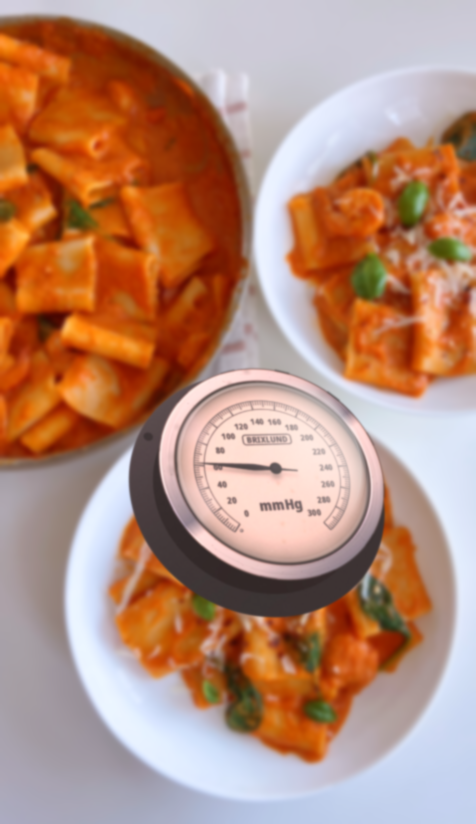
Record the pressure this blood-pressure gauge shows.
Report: 60 mmHg
